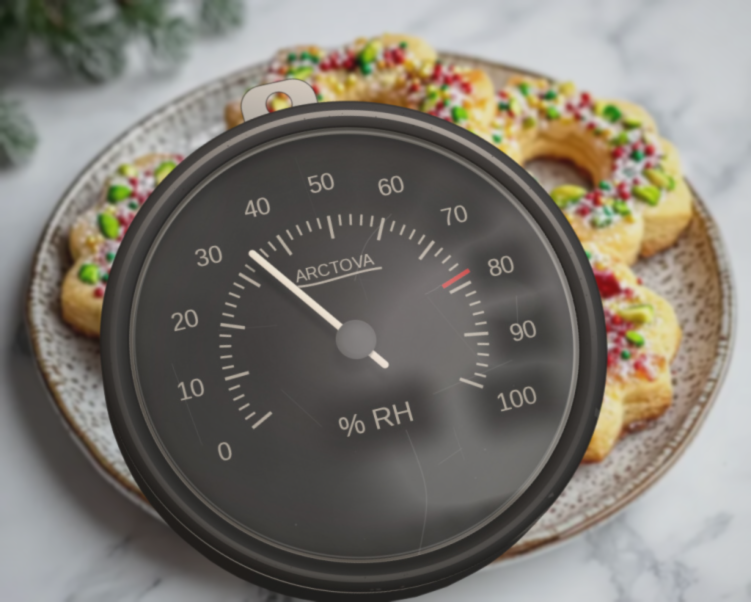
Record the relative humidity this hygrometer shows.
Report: 34 %
